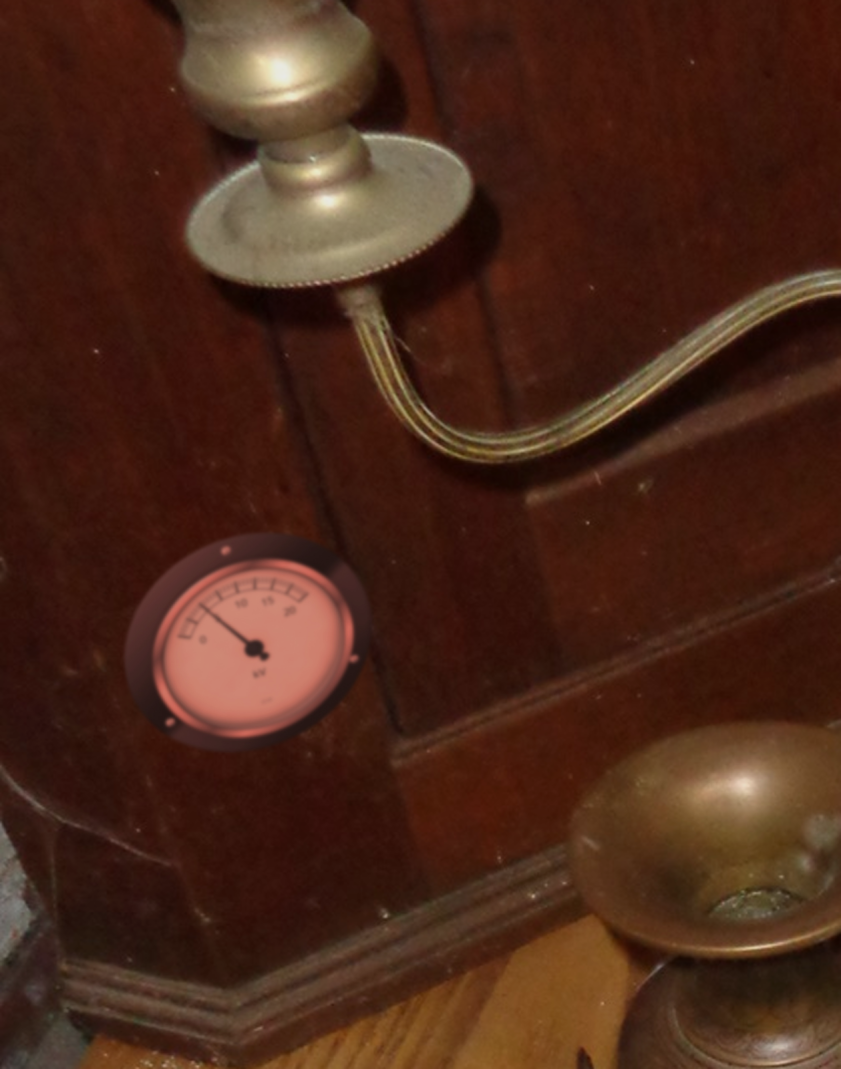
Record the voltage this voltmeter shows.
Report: 5 kV
